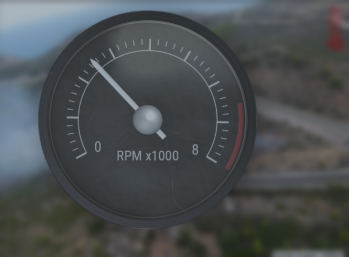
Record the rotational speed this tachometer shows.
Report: 2500 rpm
